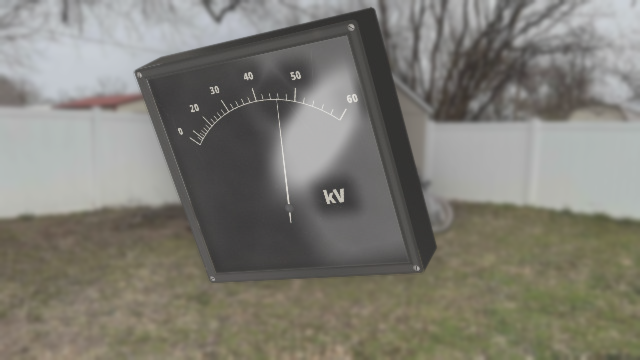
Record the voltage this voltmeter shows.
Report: 46 kV
